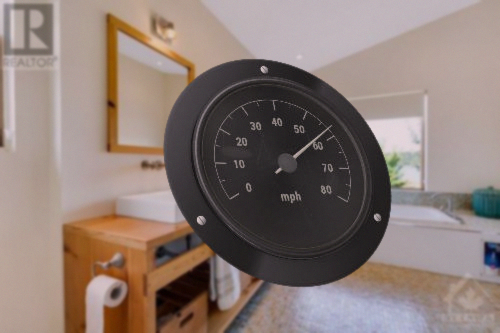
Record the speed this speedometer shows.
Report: 57.5 mph
